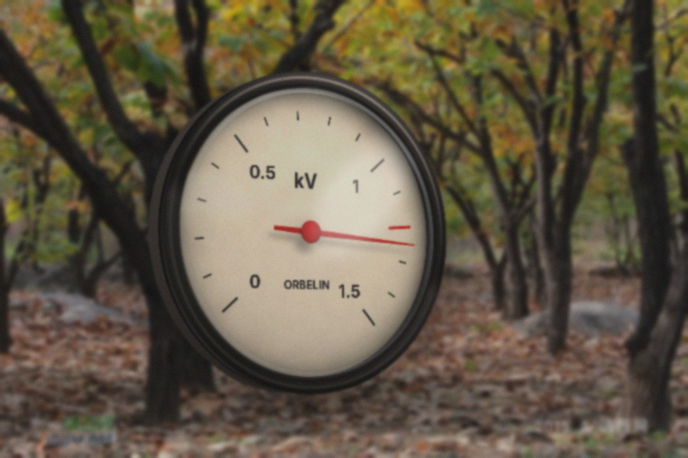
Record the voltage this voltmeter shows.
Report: 1.25 kV
